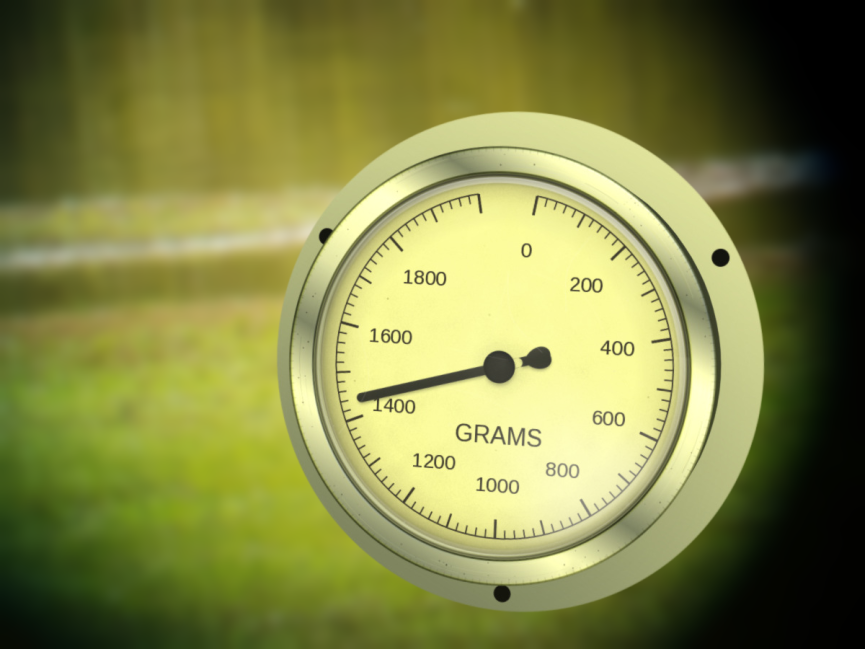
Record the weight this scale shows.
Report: 1440 g
